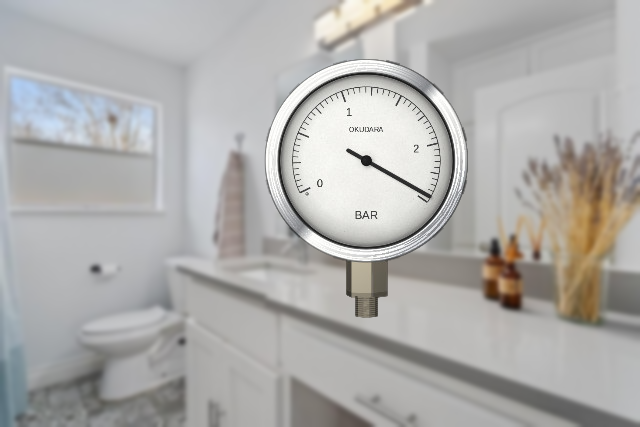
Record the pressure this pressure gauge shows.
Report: 2.45 bar
